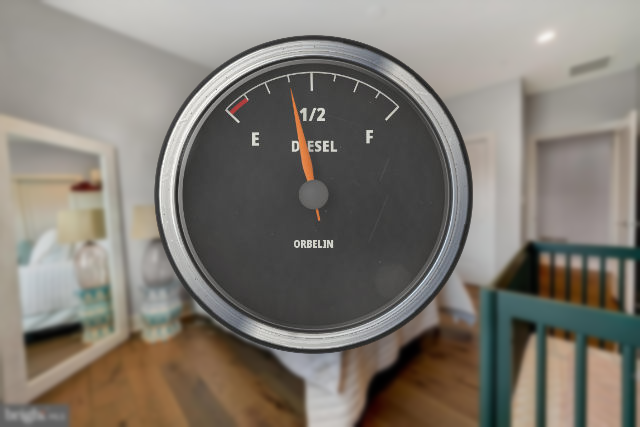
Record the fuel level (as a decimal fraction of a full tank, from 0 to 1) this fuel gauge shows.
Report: 0.375
